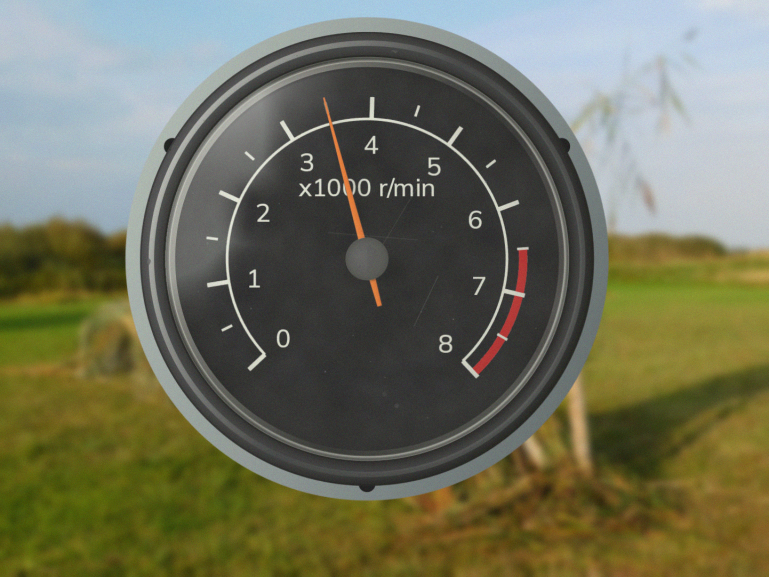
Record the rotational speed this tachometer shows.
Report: 3500 rpm
